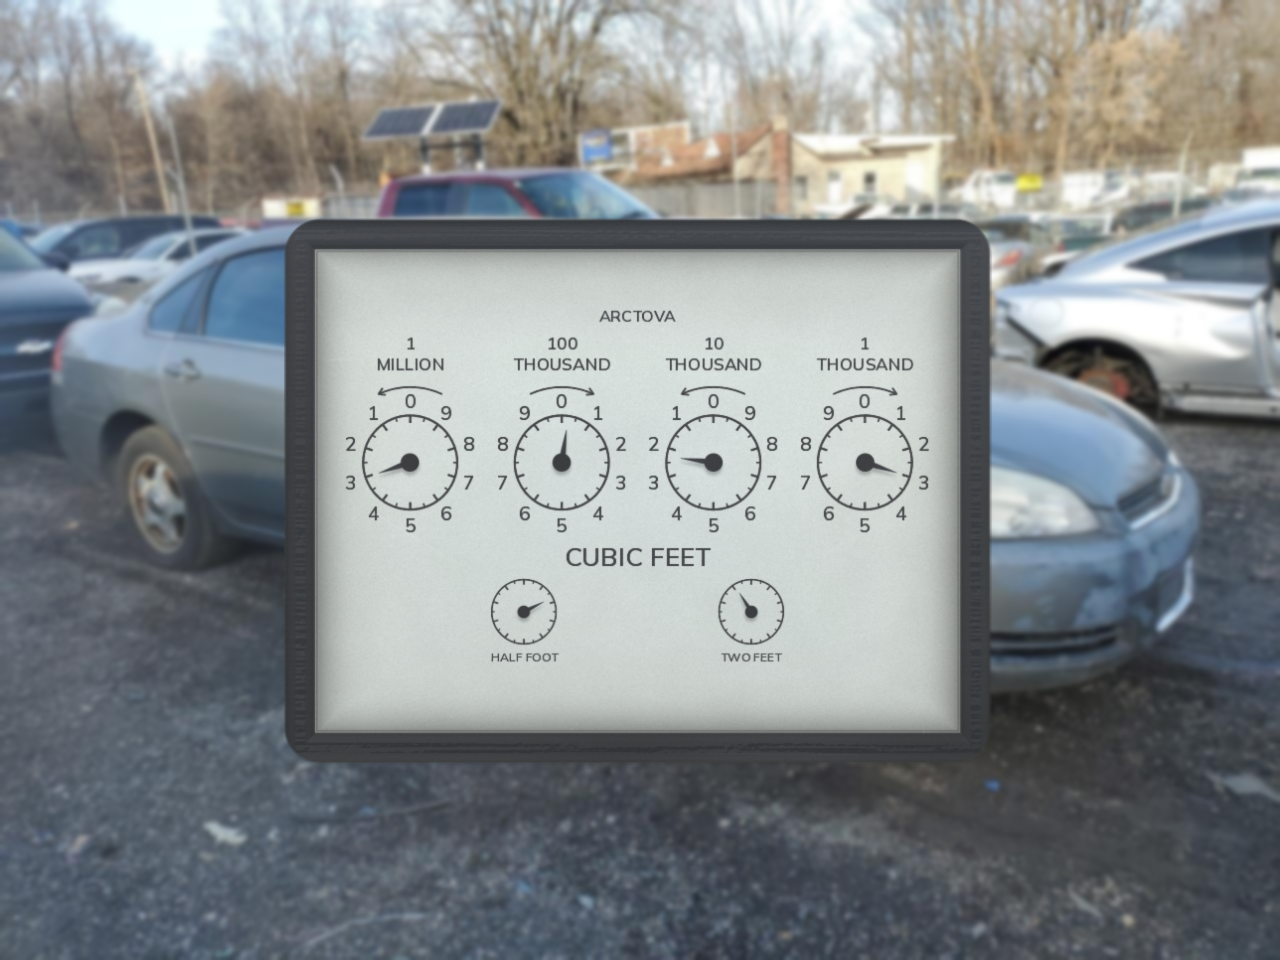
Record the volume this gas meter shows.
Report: 302300 ft³
